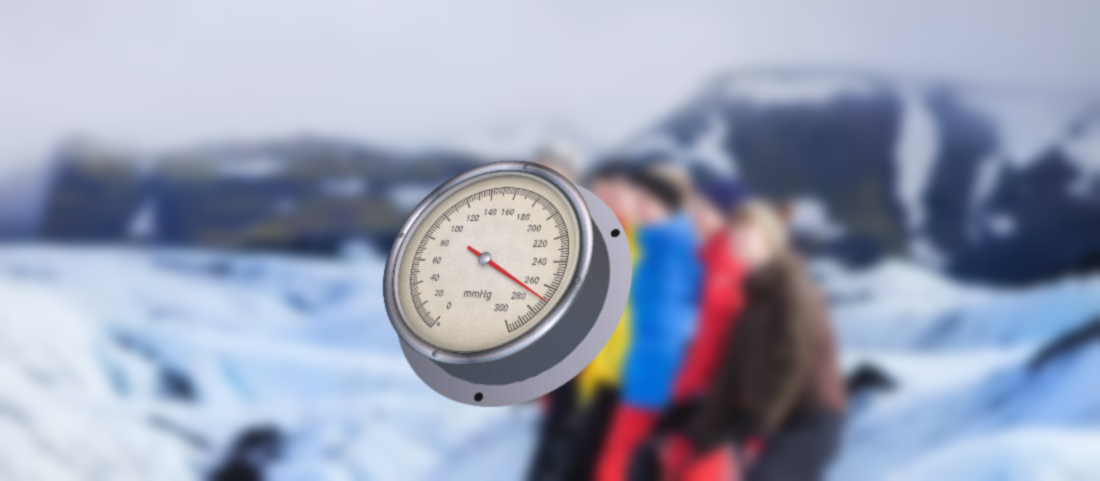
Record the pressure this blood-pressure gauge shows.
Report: 270 mmHg
